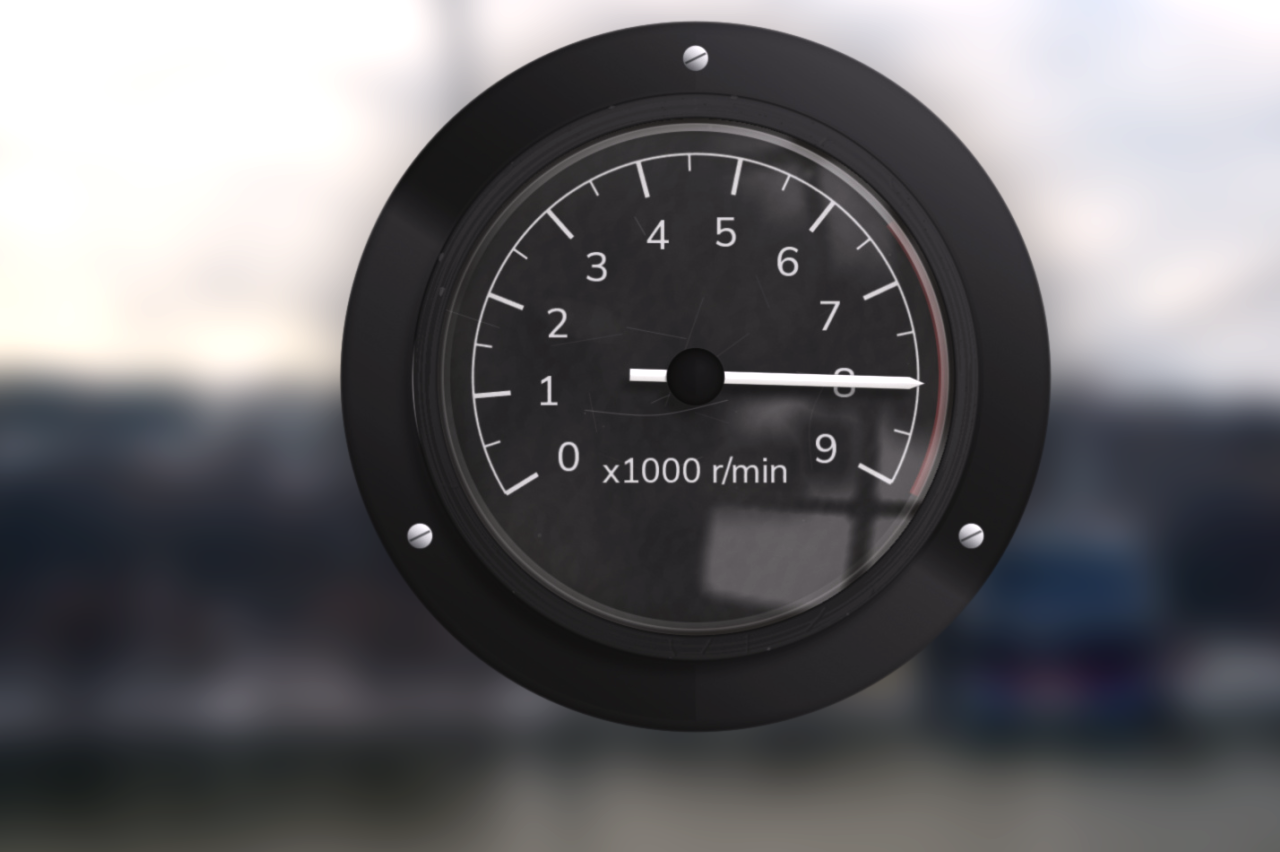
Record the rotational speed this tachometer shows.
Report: 8000 rpm
